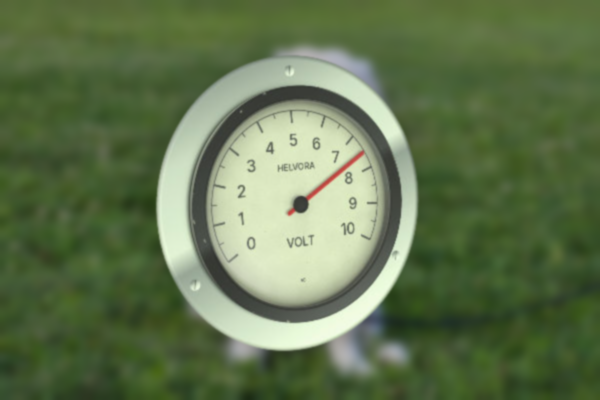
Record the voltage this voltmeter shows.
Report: 7.5 V
